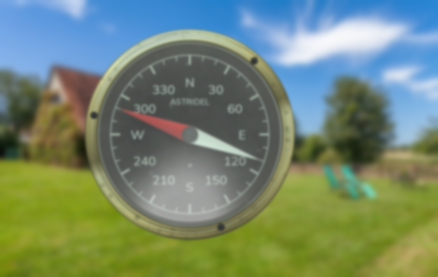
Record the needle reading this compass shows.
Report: 290 °
